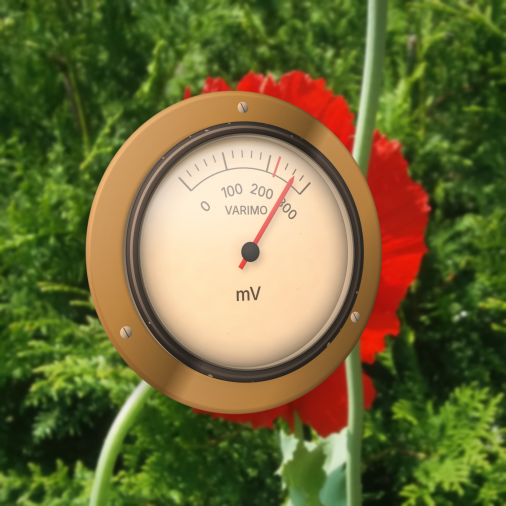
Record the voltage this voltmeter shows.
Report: 260 mV
